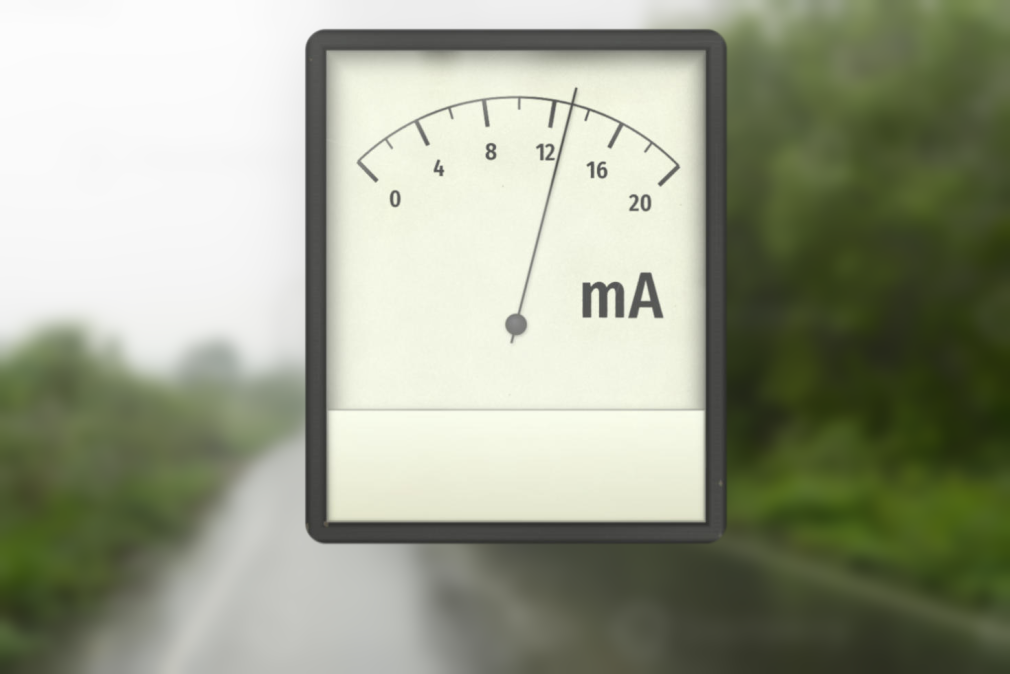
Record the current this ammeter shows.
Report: 13 mA
